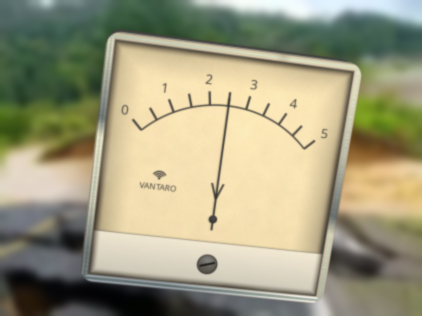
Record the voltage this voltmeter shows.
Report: 2.5 V
